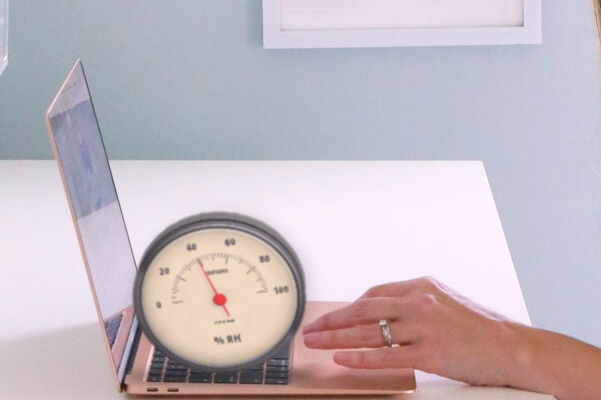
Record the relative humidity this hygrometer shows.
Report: 40 %
